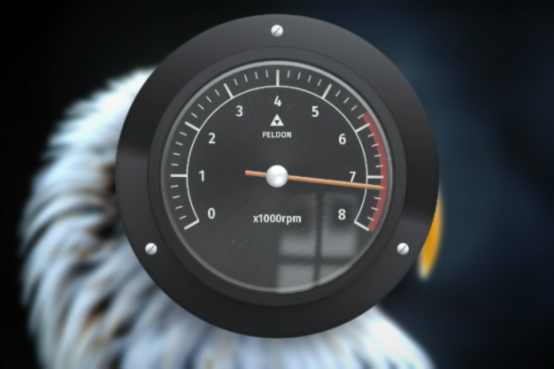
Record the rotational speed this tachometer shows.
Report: 7200 rpm
